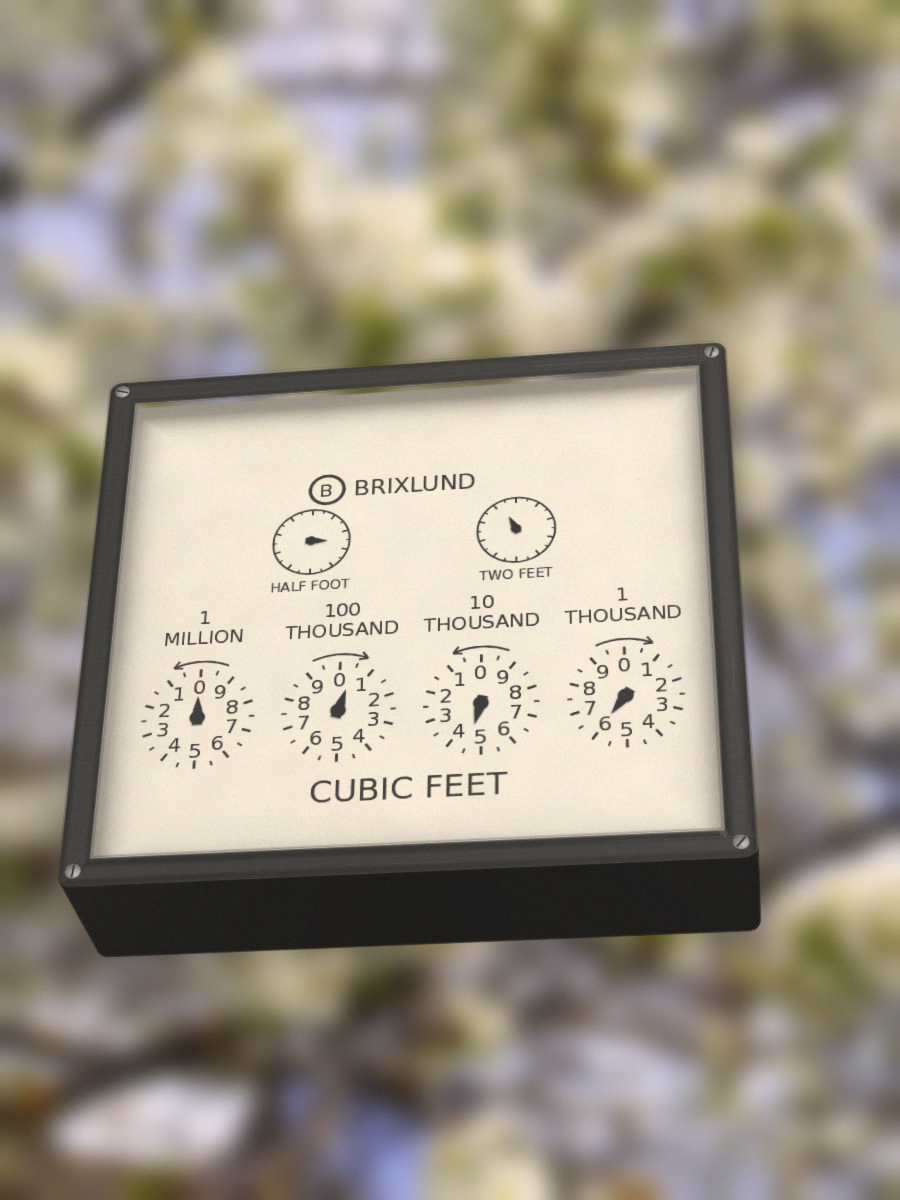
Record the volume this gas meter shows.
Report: 4600 ft³
